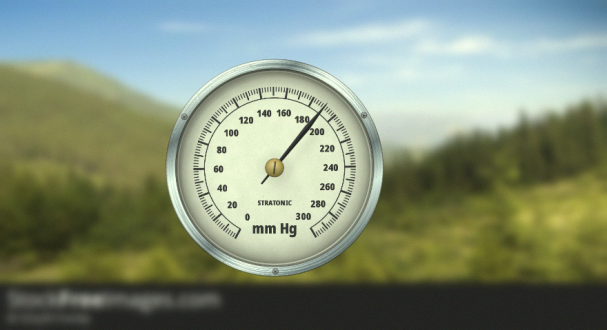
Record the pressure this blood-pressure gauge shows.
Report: 190 mmHg
